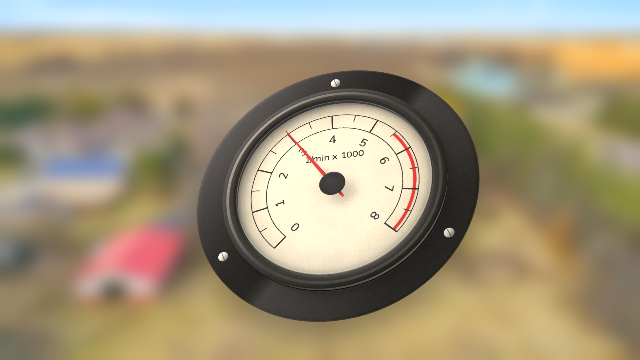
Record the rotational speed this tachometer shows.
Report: 3000 rpm
